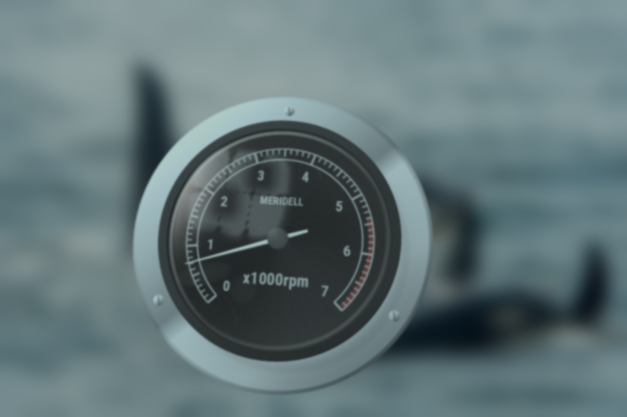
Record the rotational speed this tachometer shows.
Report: 700 rpm
